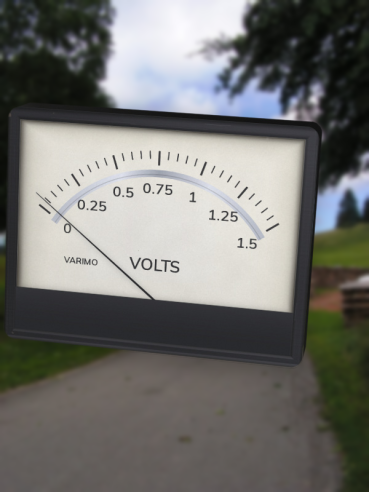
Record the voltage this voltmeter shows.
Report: 0.05 V
